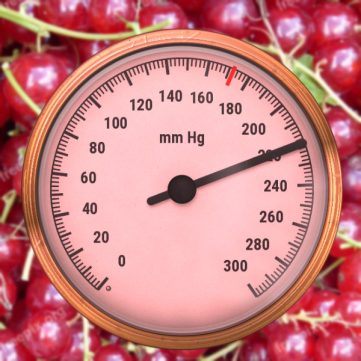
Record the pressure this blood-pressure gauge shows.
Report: 220 mmHg
